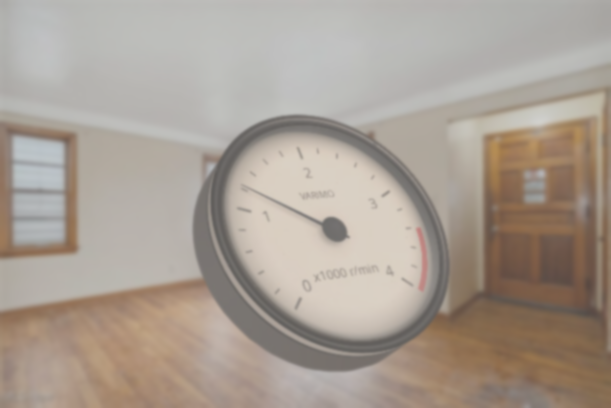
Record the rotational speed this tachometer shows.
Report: 1200 rpm
